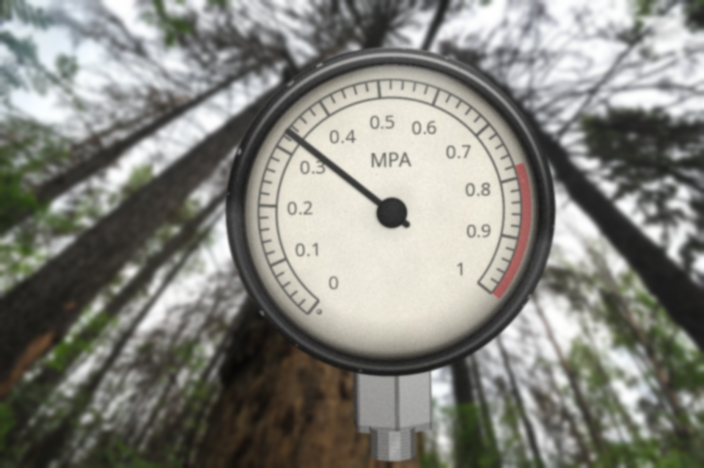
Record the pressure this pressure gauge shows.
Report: 0.33 MPa
